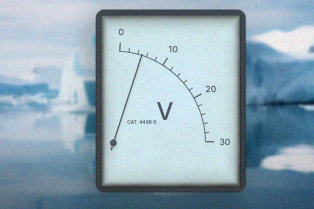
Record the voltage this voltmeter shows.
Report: 5 V
